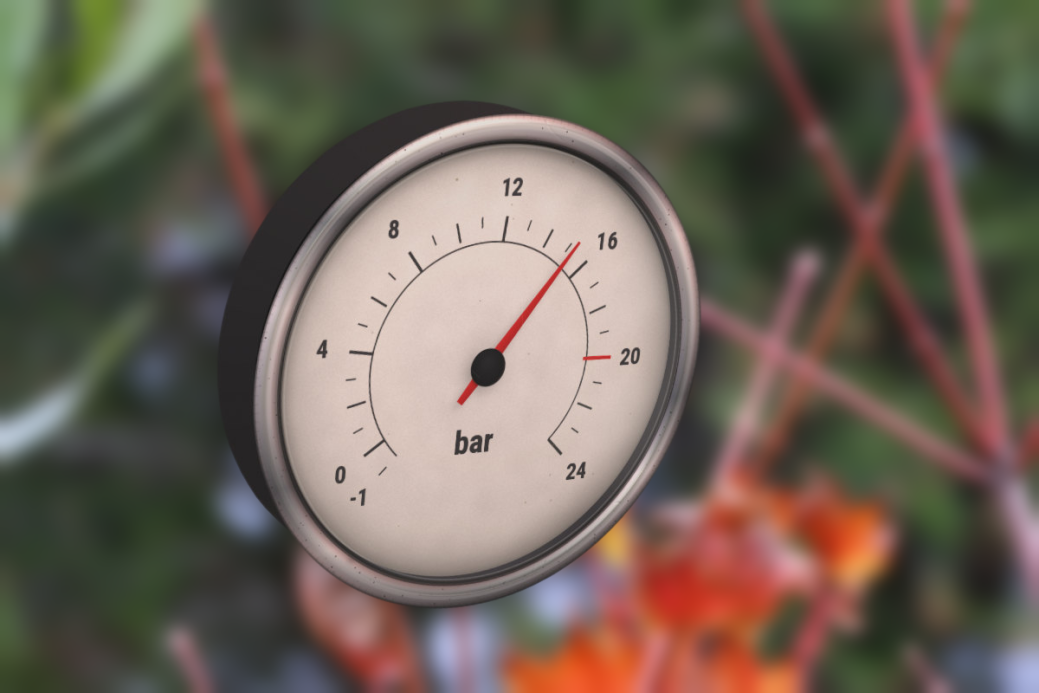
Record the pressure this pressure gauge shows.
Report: 15 bar
